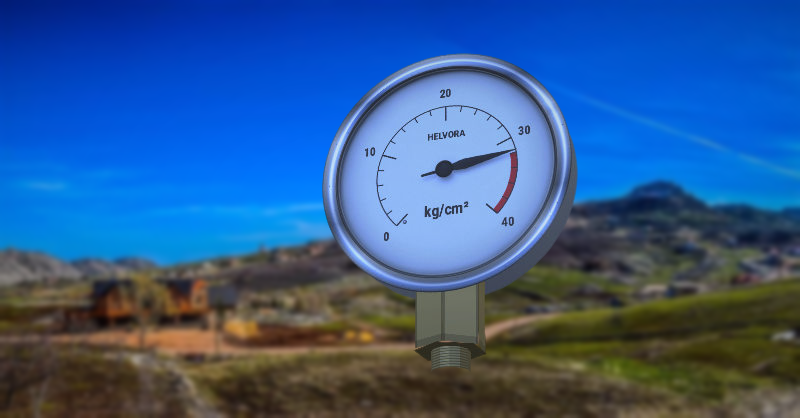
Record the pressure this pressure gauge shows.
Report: 32 kg/cm²
